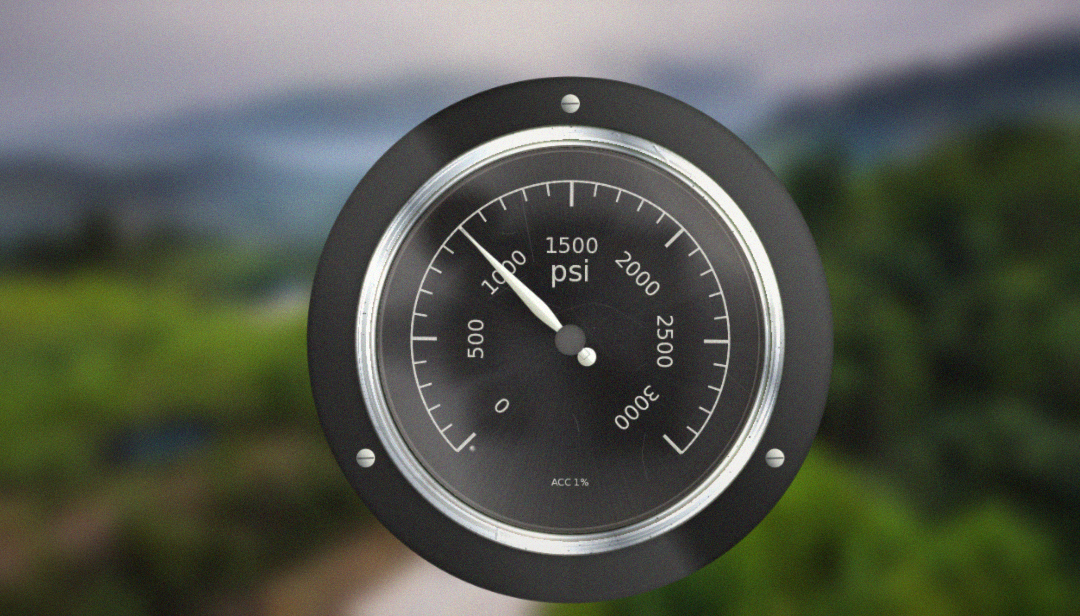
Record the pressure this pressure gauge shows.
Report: 1000 psi
